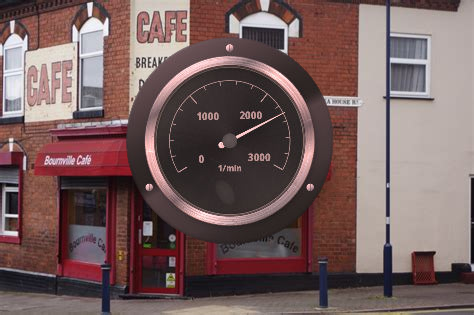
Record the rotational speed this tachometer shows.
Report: 2300 rpm
